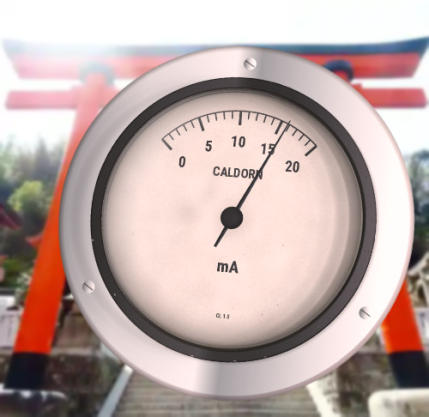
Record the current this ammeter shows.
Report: 16 mA
